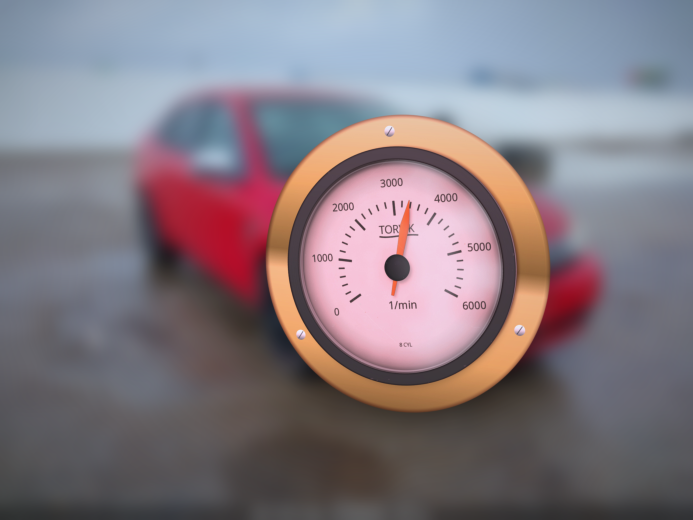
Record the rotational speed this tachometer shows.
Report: 3400 rpm
